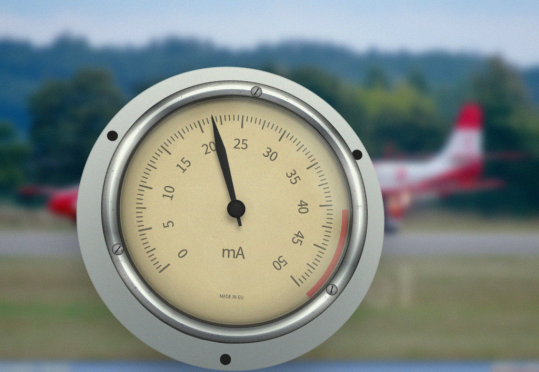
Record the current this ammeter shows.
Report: 21.5 mA
